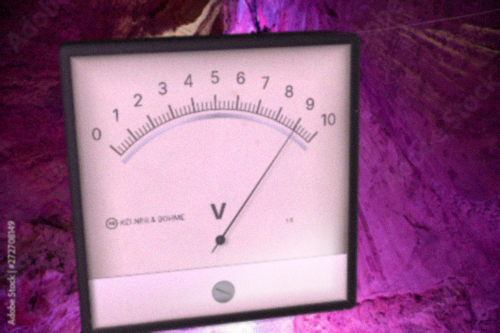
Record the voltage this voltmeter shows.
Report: 9 V
